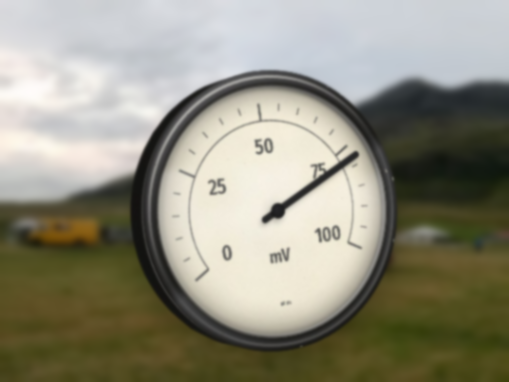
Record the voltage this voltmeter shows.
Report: 77.5 mV
